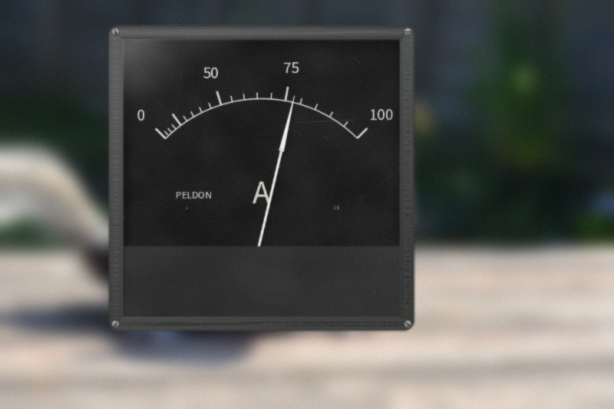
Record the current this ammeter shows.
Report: 77.5 A
